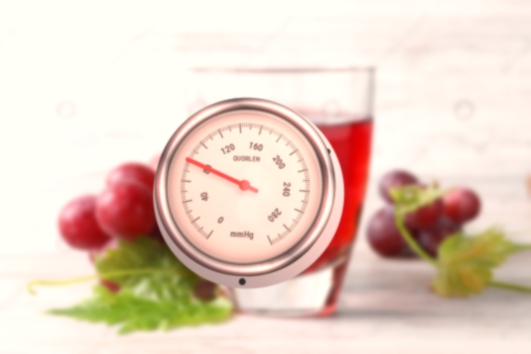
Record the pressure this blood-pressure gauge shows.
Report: 80 mmHg
